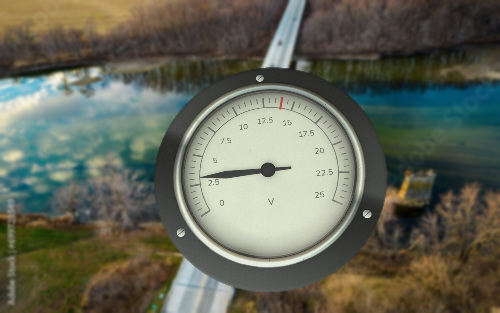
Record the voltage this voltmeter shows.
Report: 3 V
